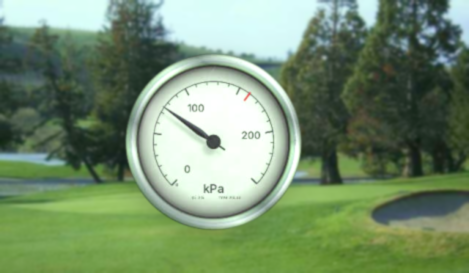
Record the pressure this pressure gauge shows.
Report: 75 kPa
